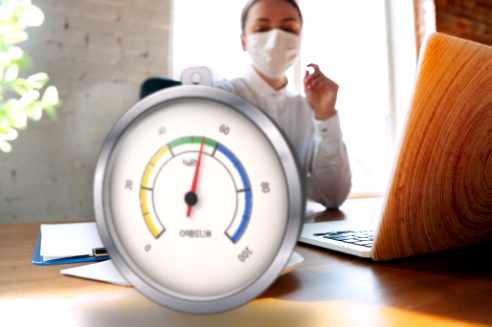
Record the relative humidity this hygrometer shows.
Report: 55 %
